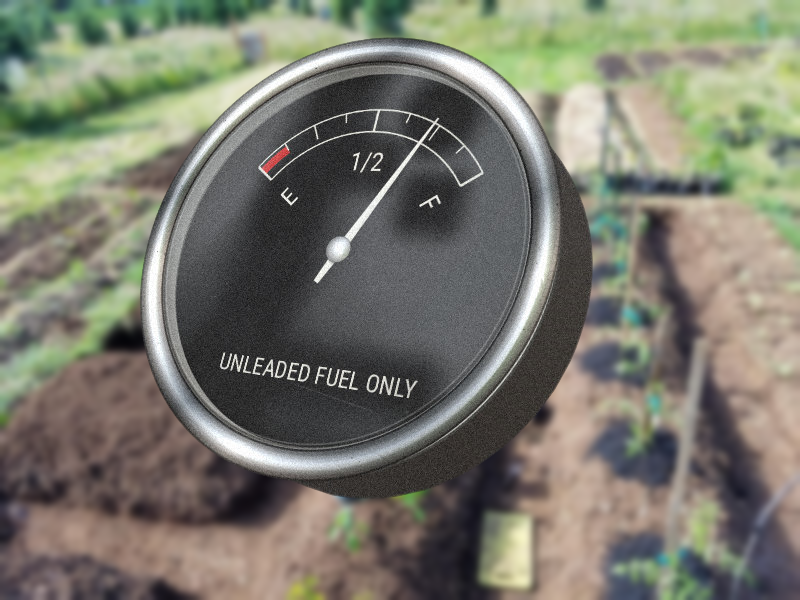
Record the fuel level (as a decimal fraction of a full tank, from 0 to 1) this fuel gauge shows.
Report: 0.75
